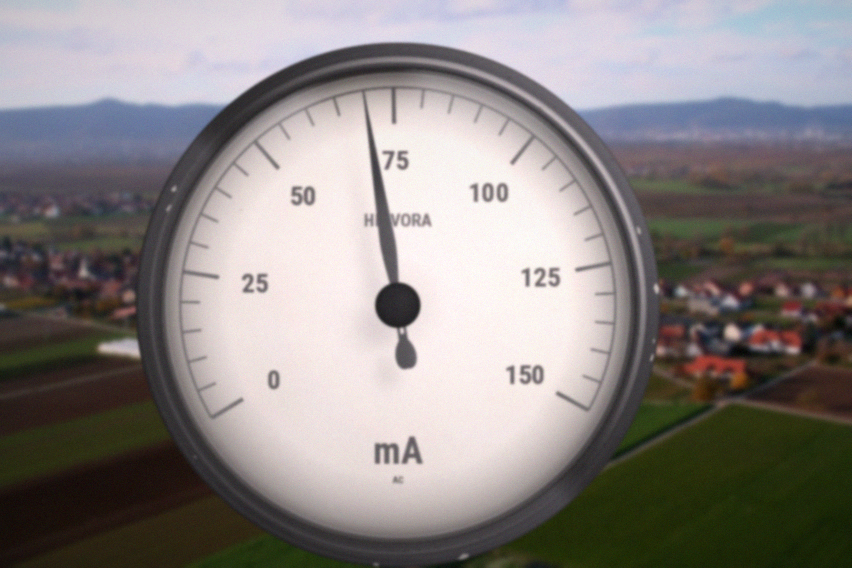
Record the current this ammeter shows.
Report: 70 mA
